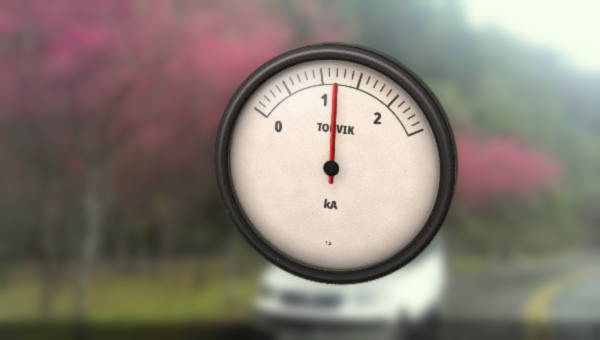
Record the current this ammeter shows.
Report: 1.2 kA
